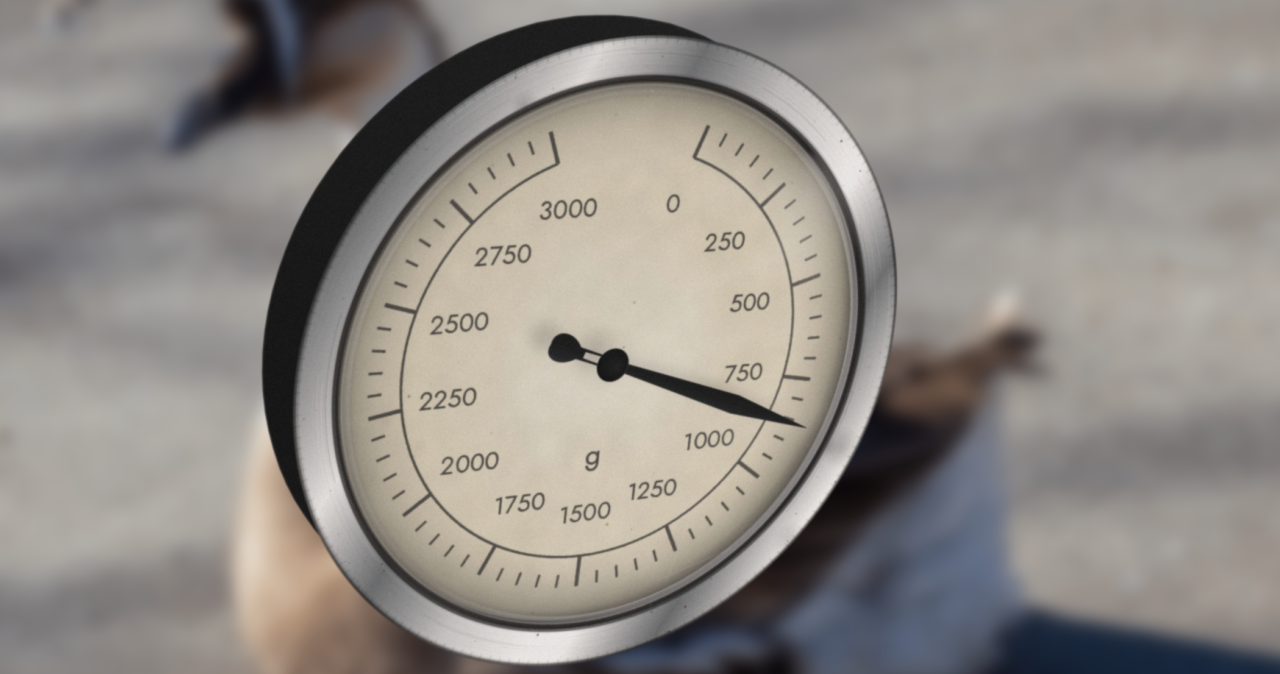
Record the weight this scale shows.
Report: 850 g
